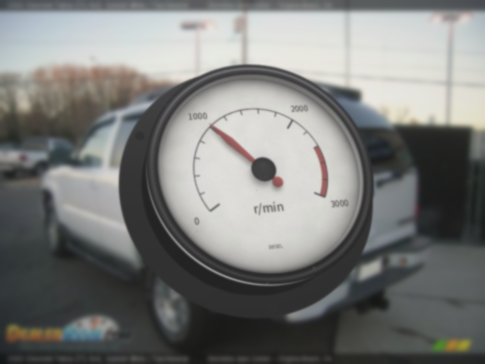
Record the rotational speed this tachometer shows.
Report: 1000 rpm
